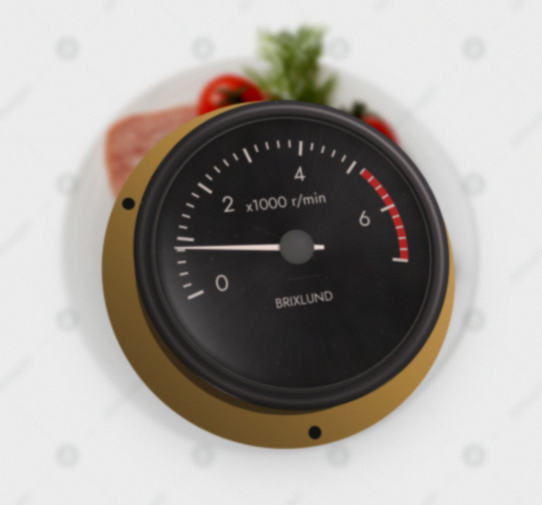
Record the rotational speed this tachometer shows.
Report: 800 rpm
